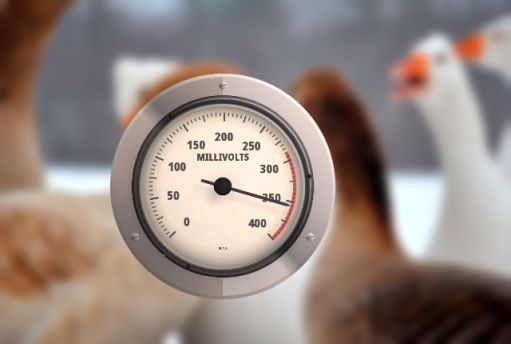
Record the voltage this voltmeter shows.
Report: 355 mV
